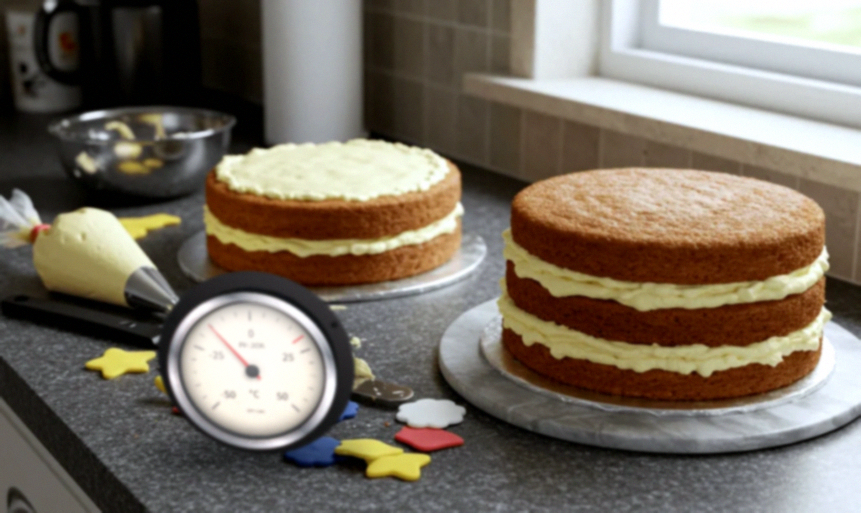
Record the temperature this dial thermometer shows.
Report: -15 °C
